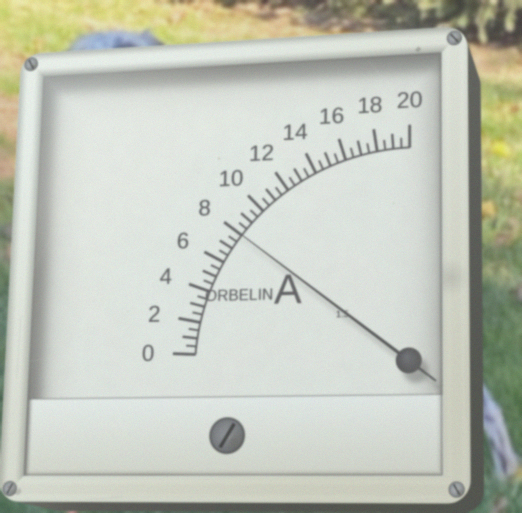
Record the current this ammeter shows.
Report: 8 A
